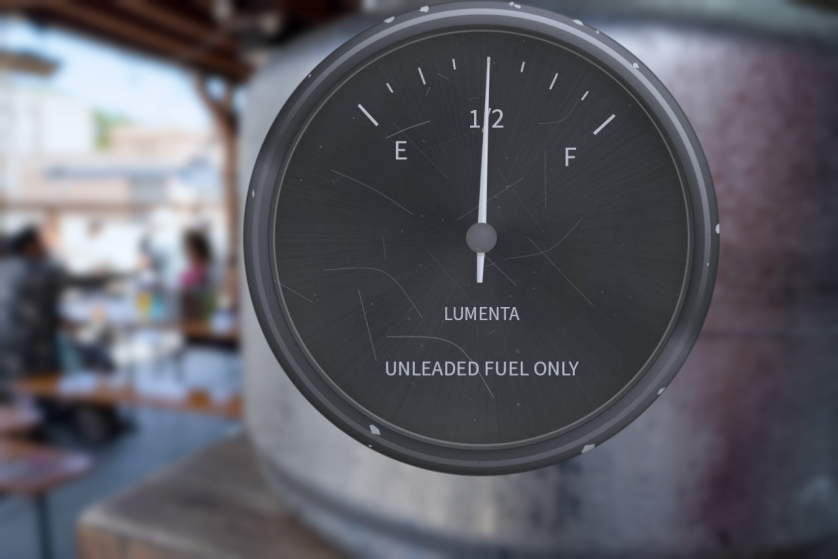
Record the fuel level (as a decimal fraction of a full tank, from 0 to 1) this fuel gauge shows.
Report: 0.5
